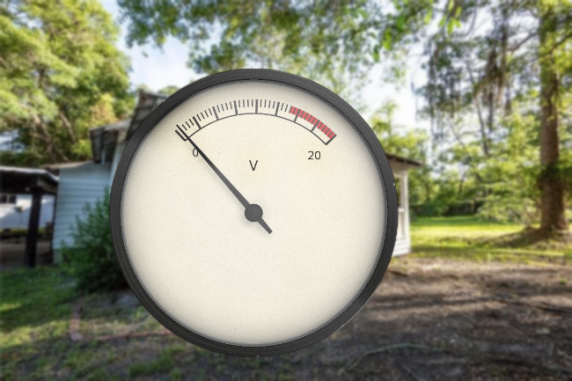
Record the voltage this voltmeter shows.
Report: 0.5 V
